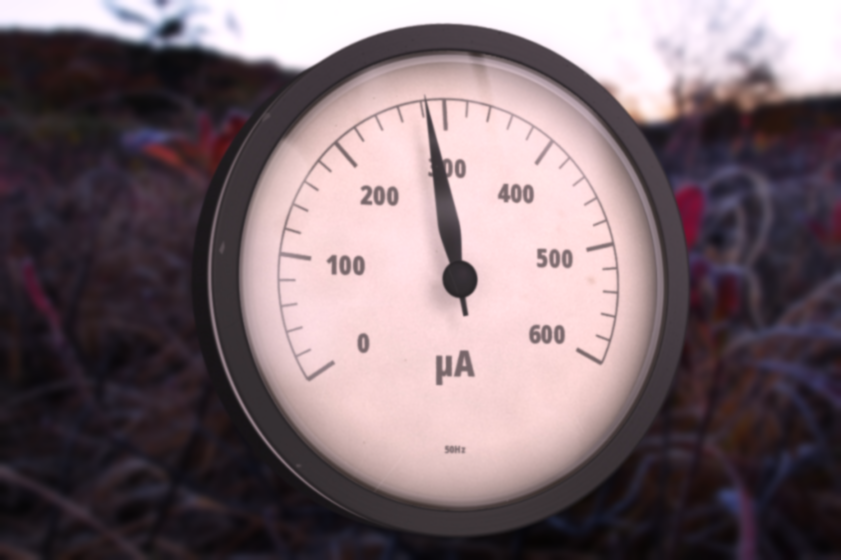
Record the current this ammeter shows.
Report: 280 µA
